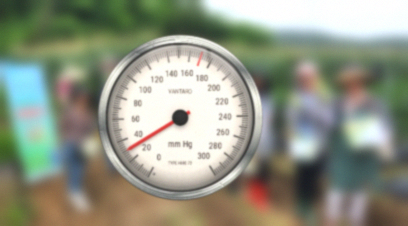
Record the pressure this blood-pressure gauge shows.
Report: 30 mmHg
